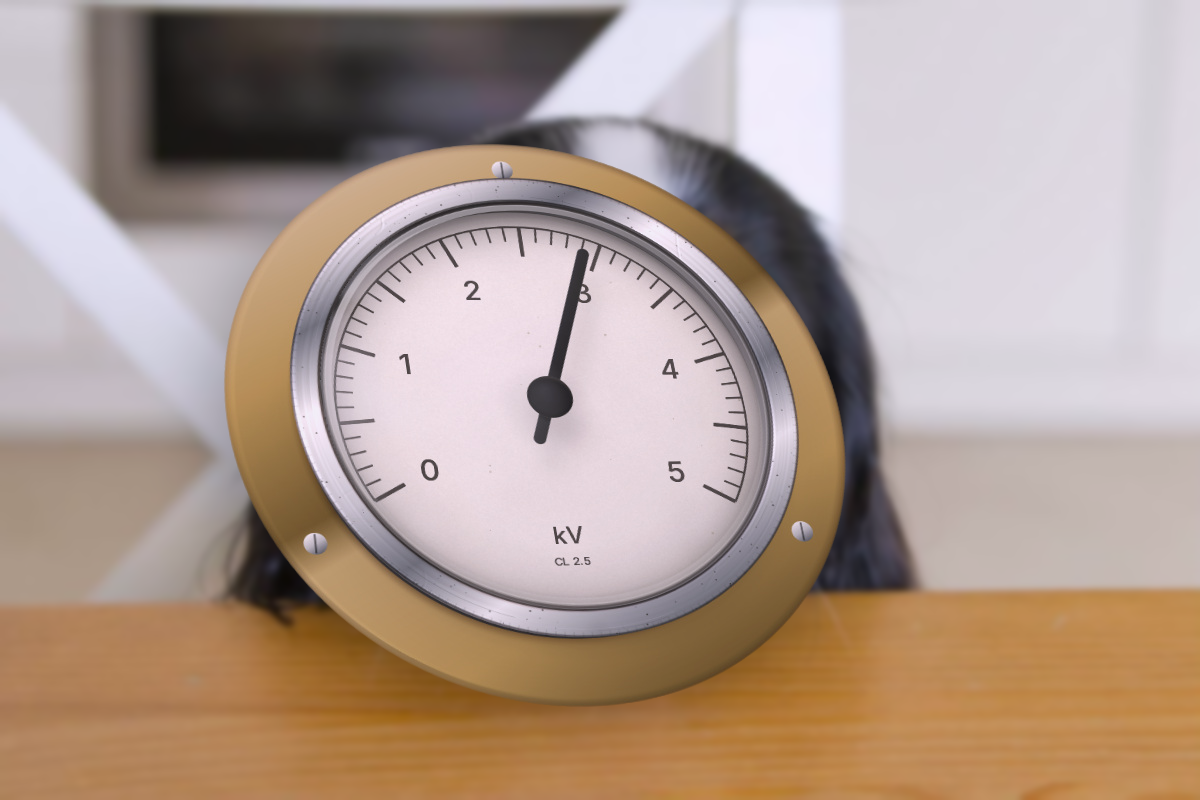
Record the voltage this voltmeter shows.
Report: 2.9 kV
